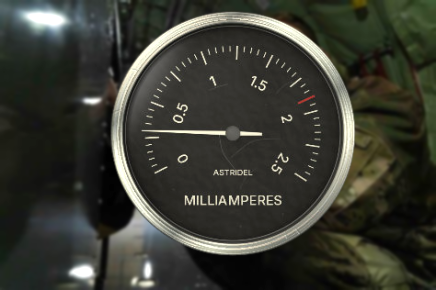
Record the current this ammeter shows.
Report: 0.3 mA
